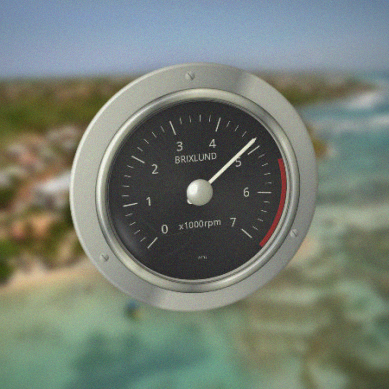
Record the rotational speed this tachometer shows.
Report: 4800 rpm
